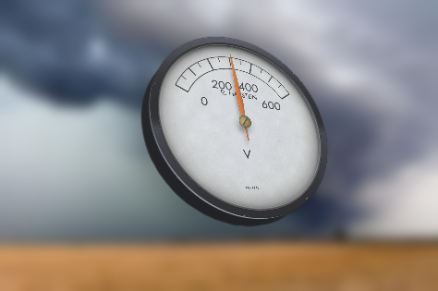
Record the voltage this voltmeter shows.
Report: 300 V
